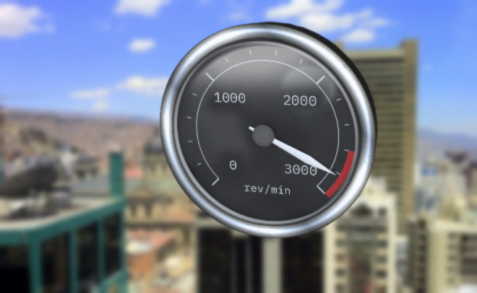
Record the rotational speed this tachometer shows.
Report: 2800 rpm
